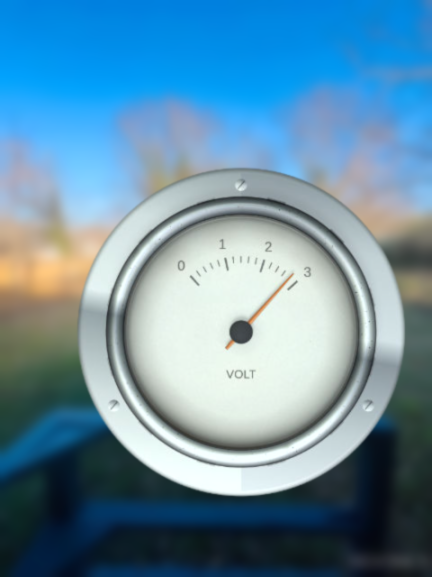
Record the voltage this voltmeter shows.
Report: 2.8 V
